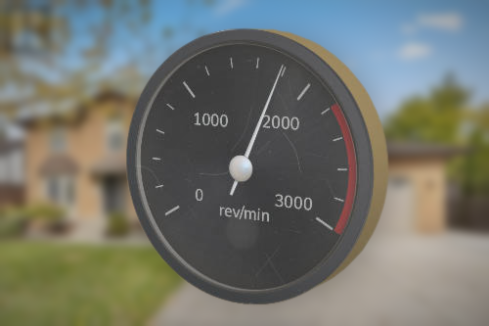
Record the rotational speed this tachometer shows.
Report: 1800 rpm
